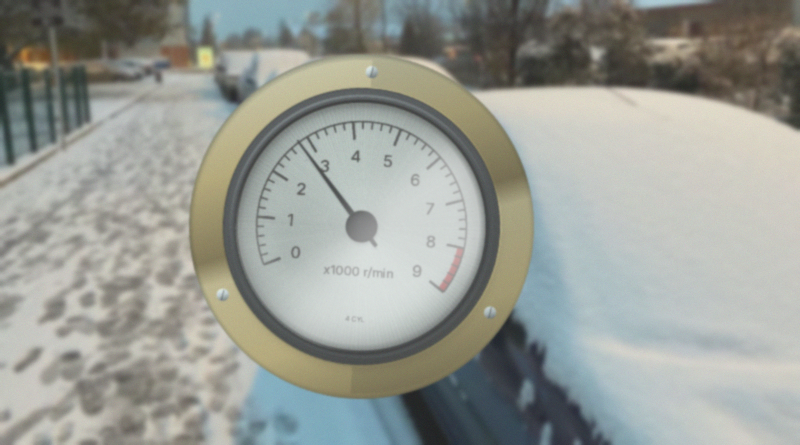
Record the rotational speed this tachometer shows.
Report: 2800 rpm
